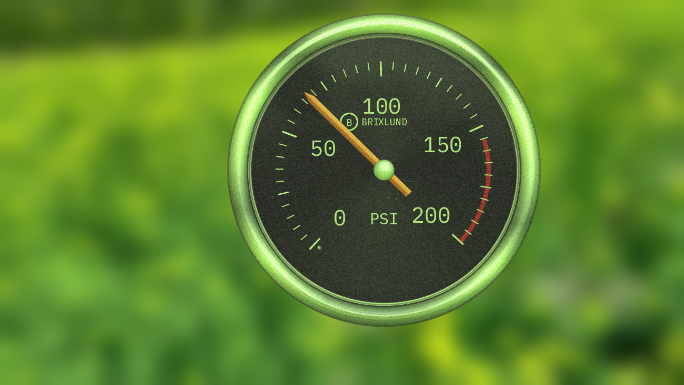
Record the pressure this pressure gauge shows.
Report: 67.5 psi
